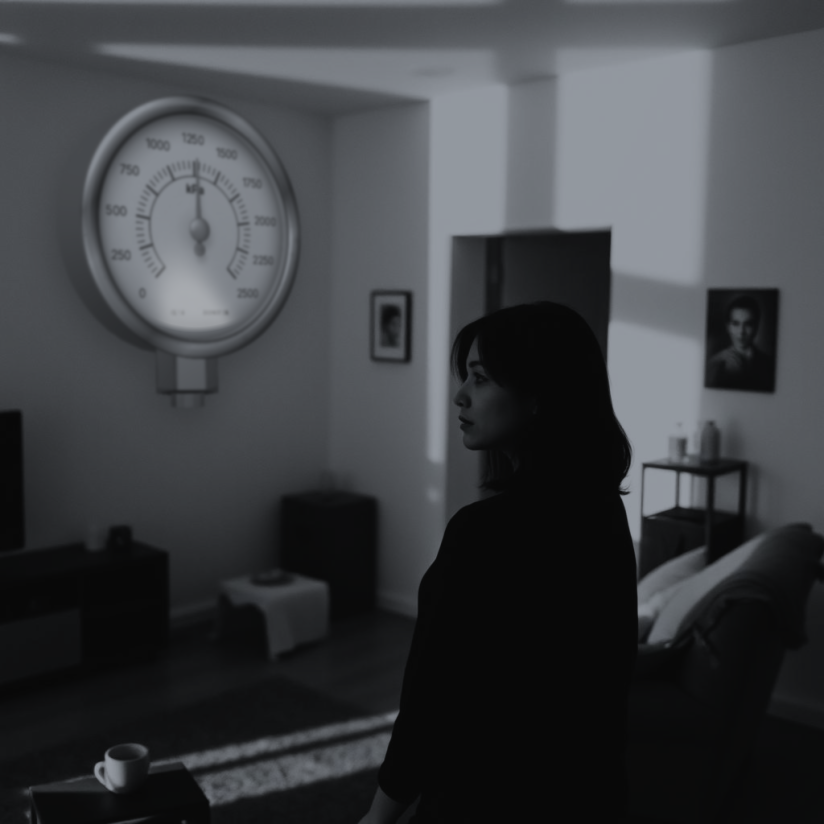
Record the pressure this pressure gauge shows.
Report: 1250 kPa
